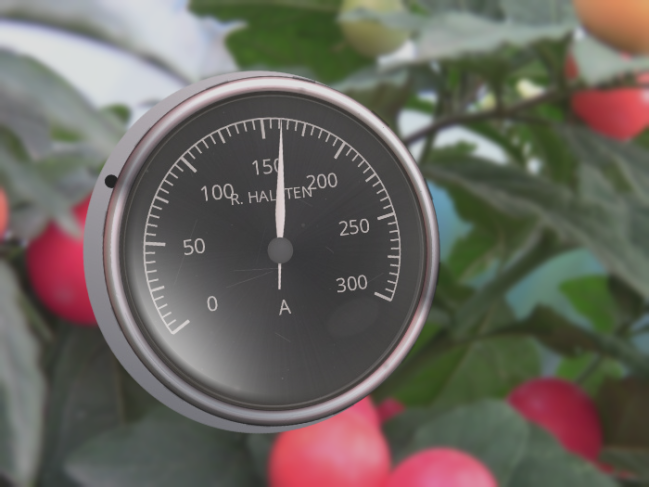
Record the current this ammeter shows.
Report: 160 A
